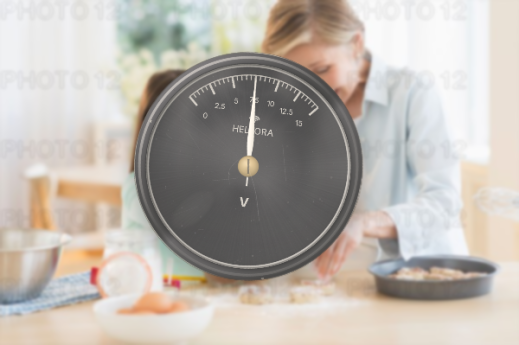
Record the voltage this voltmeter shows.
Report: 7.5 V
